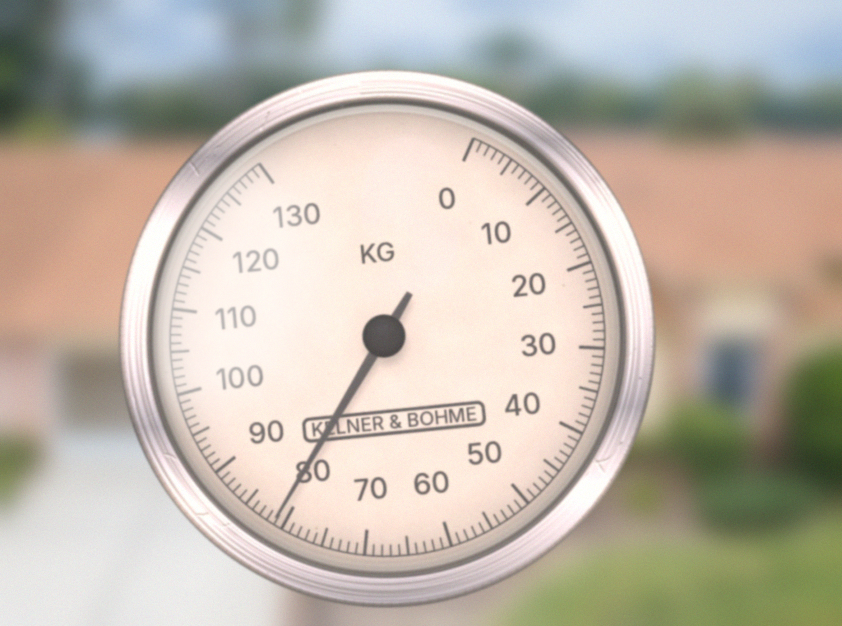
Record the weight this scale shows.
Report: 81 kg
